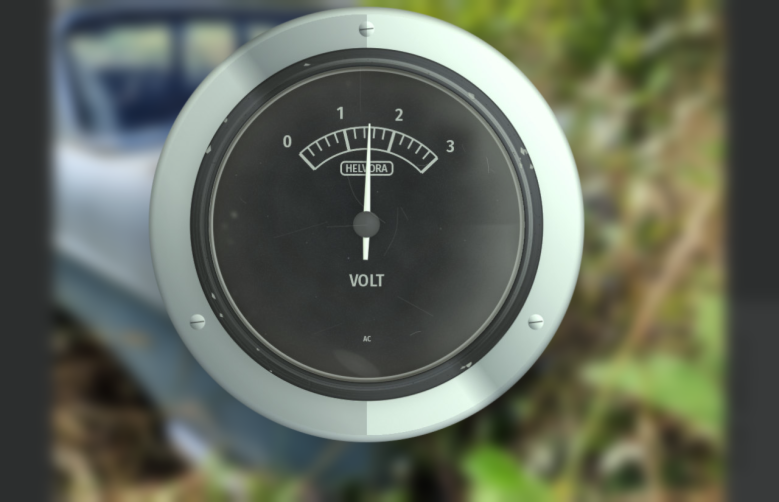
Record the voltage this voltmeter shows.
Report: 1.5 V
